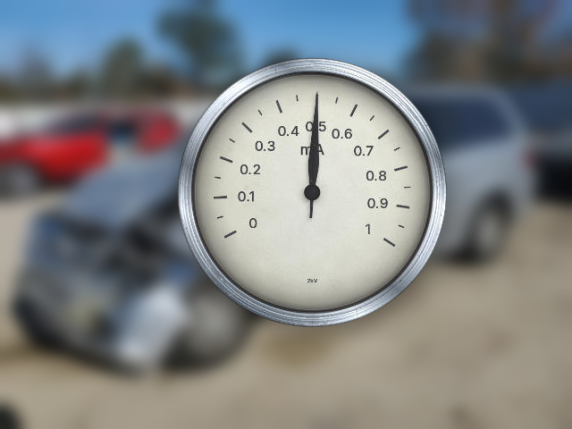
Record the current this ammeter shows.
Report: 0.5 mA
